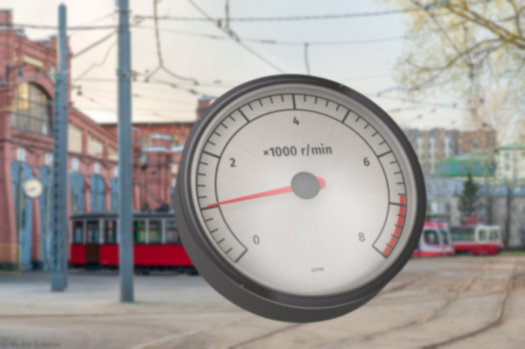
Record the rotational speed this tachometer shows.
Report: 1000 rpm
